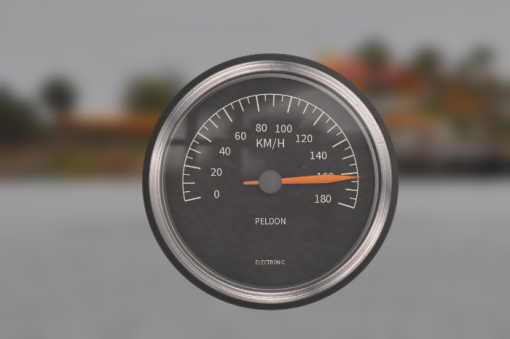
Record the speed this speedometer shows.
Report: 162.5 km/h
